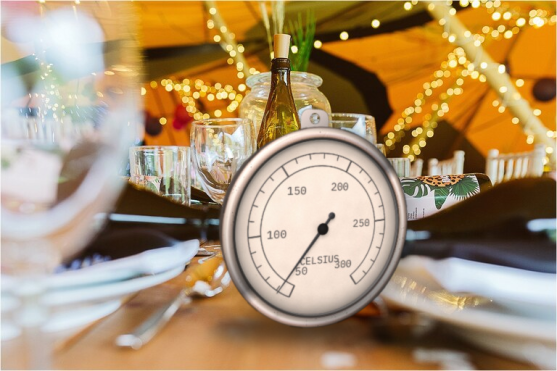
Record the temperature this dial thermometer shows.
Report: 60 °C
